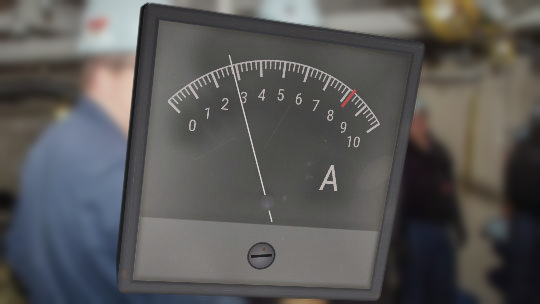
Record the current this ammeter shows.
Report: 2.8 A
